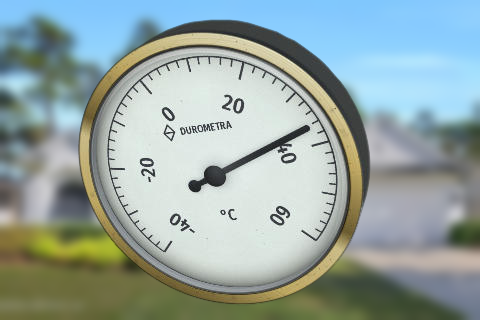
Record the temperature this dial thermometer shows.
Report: 36 °C
